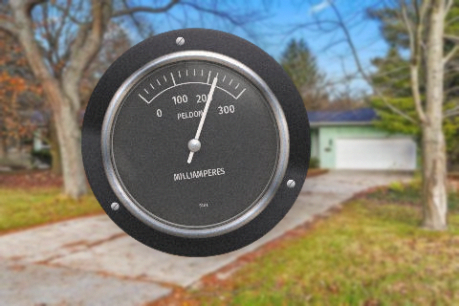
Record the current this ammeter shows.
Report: 220 mA
